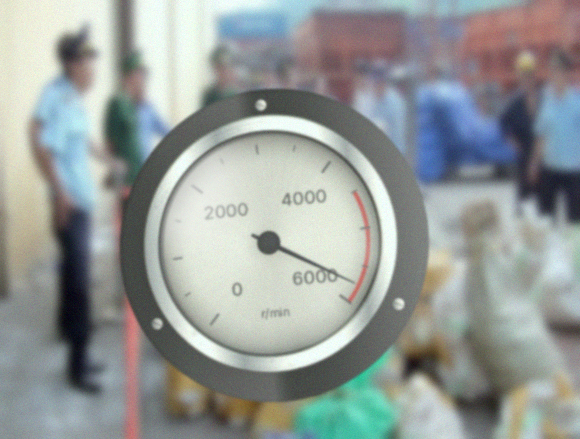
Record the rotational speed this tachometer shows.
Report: 5750 rpm
